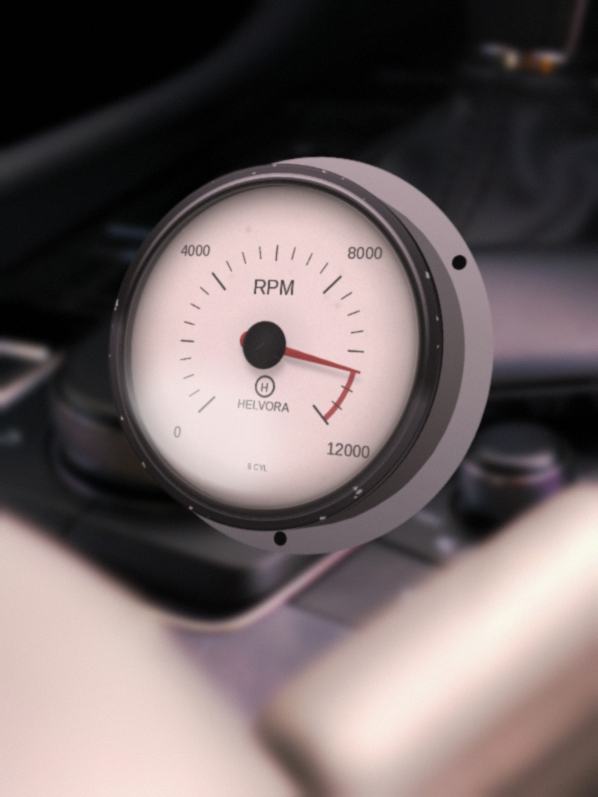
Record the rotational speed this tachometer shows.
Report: 10500 rpm
